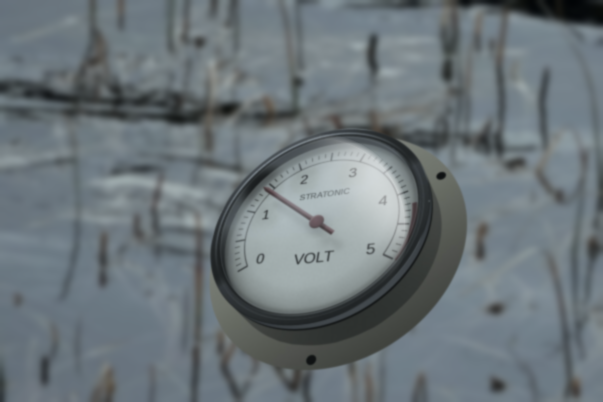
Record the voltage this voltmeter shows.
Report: 1.4 V
